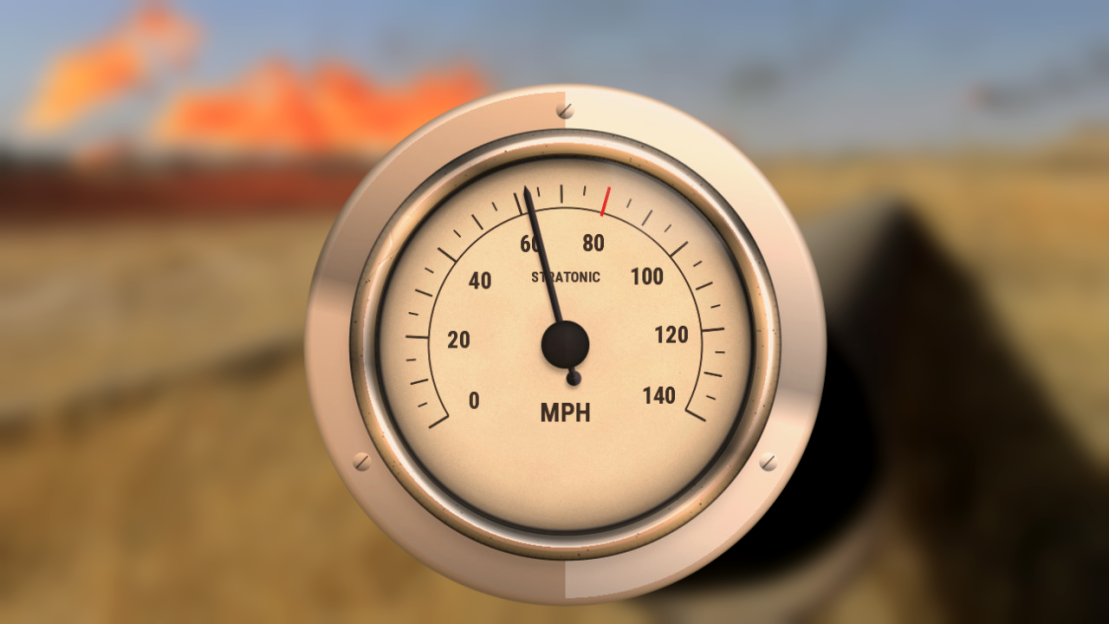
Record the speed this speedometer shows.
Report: 62.5 mph
